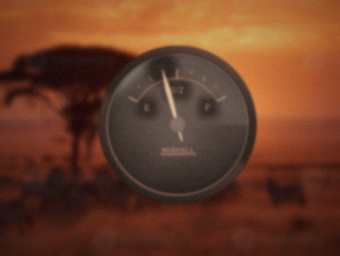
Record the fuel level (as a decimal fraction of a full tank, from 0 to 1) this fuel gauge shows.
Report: 0.375
